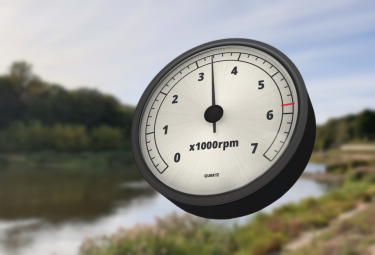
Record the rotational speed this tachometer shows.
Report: 3400 rpm
